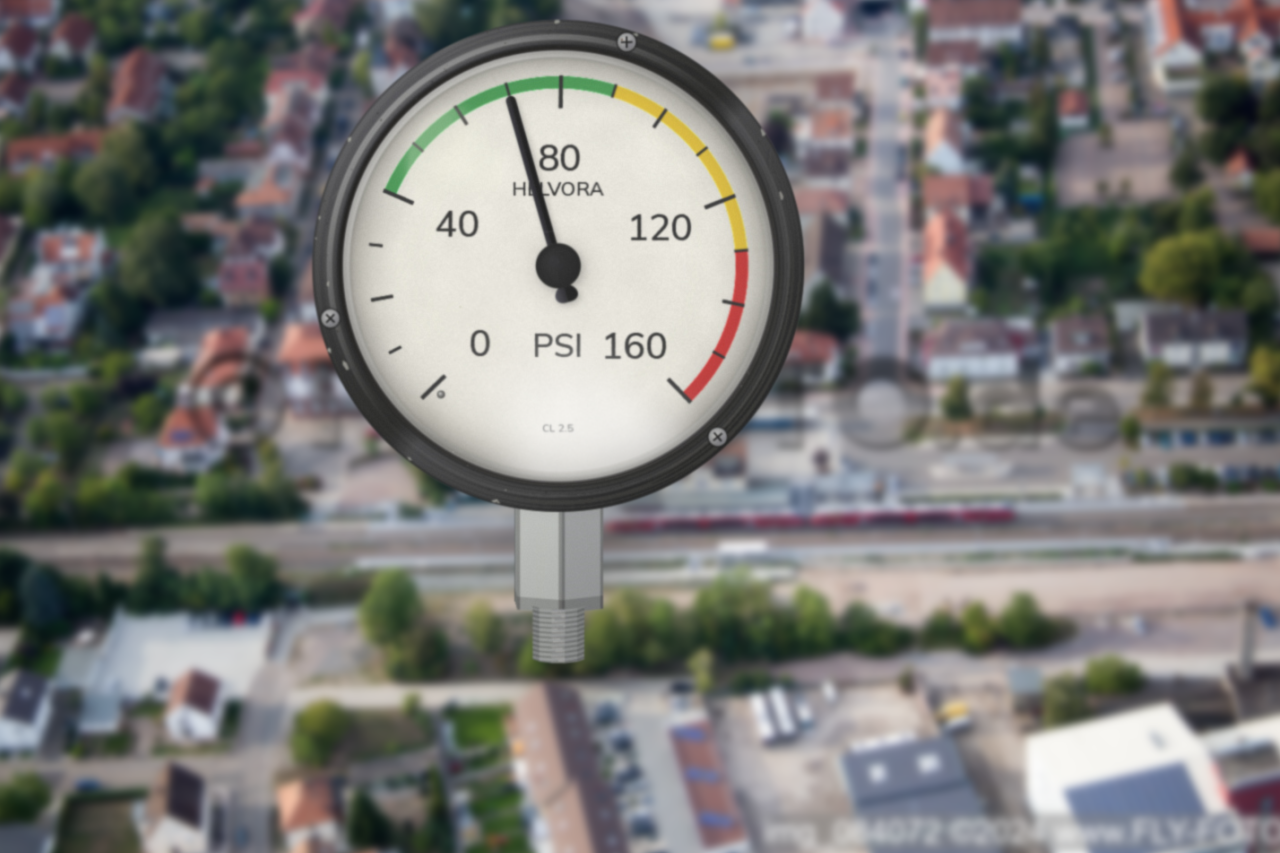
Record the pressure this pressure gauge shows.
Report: 70 psi
